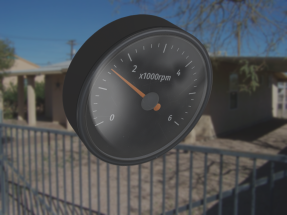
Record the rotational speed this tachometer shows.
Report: 1500 rpm
